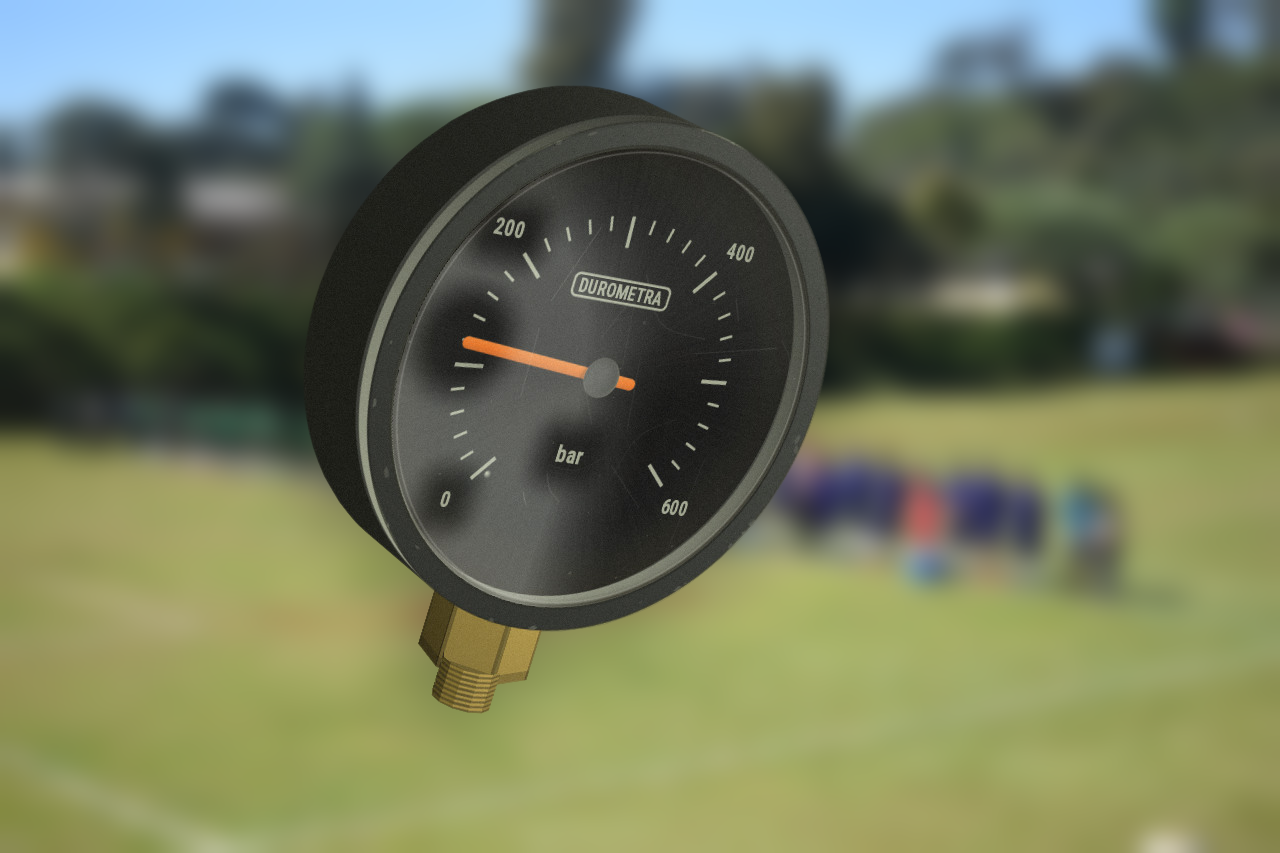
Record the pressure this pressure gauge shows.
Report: 120 bar
